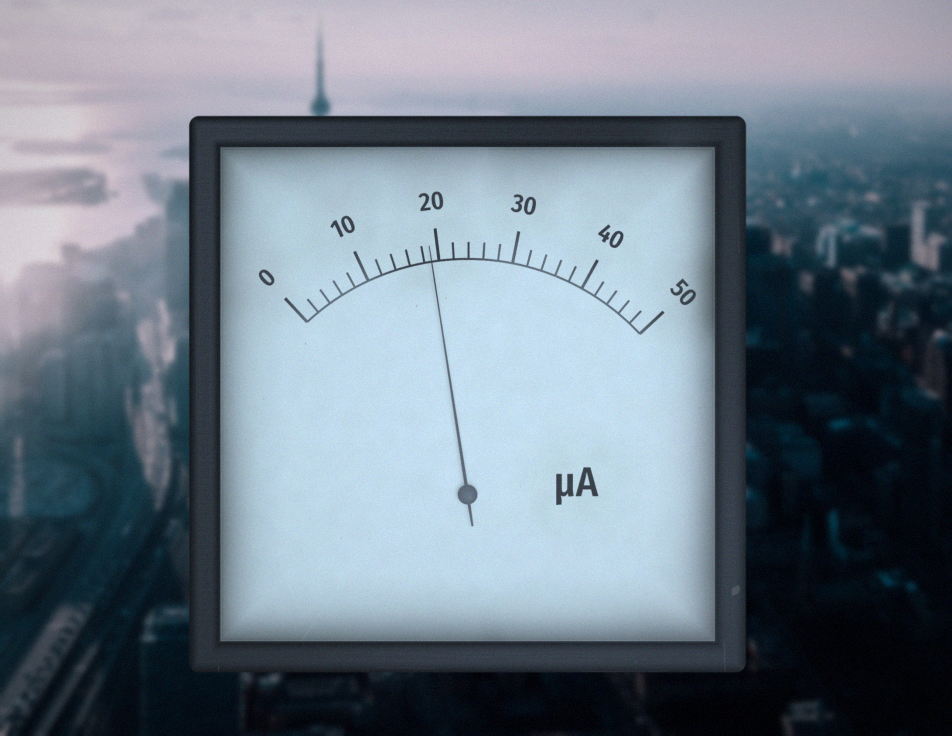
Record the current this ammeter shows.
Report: 19 µA
